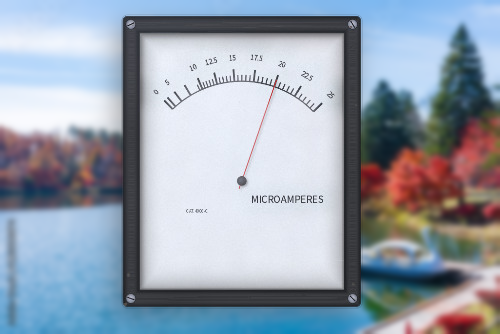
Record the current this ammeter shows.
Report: 20 µA
